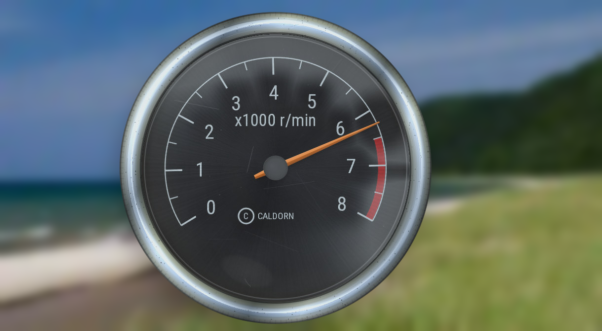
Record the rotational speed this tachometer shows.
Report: 6250 rpm
